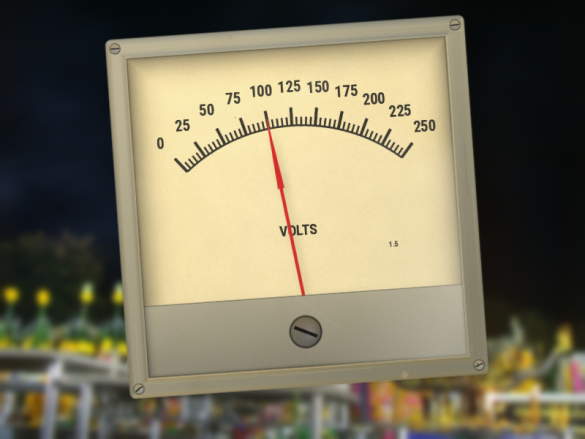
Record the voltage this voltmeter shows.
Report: 100 V
